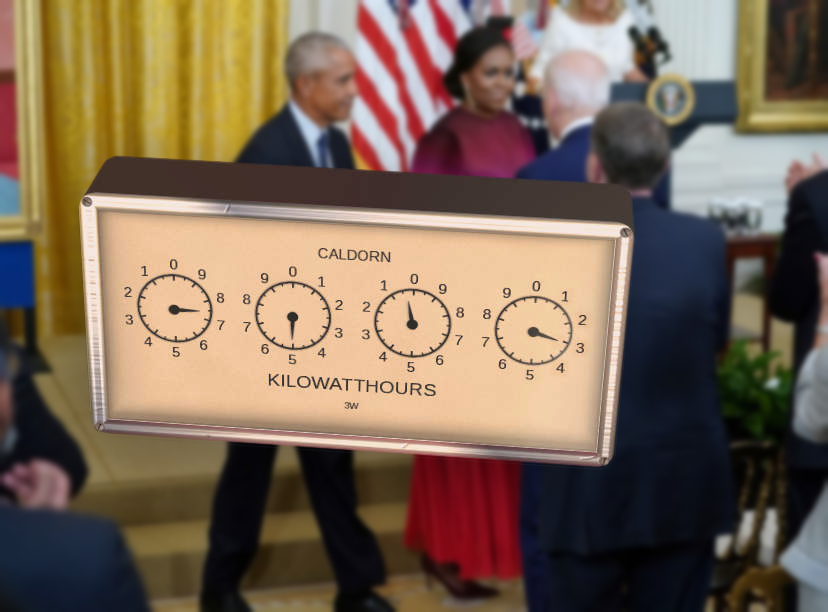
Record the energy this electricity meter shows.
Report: 7503 kWh
